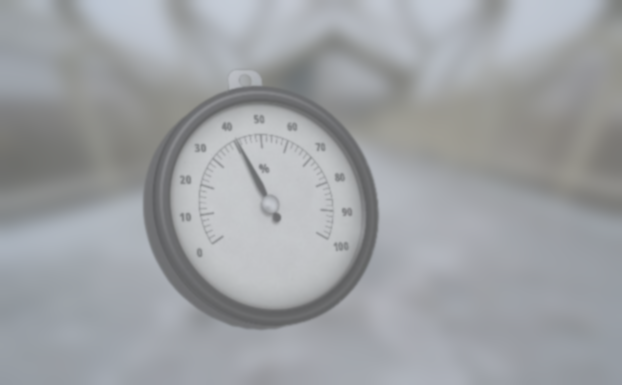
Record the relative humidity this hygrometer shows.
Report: 40 %
